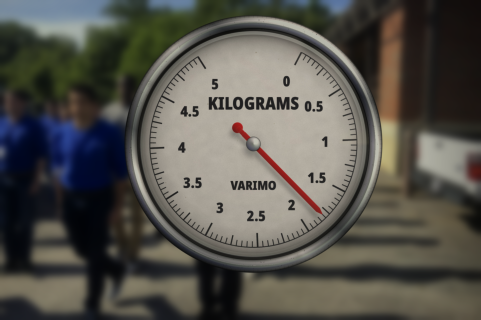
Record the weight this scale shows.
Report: 1.8 kg
